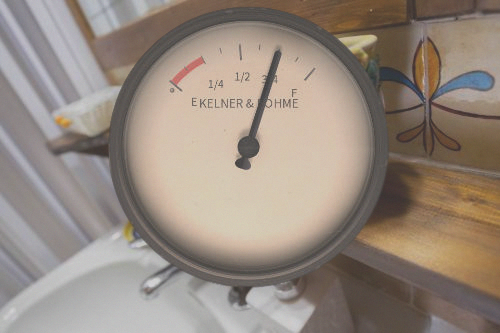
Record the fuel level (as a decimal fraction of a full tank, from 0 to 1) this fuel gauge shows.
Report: 0.75
